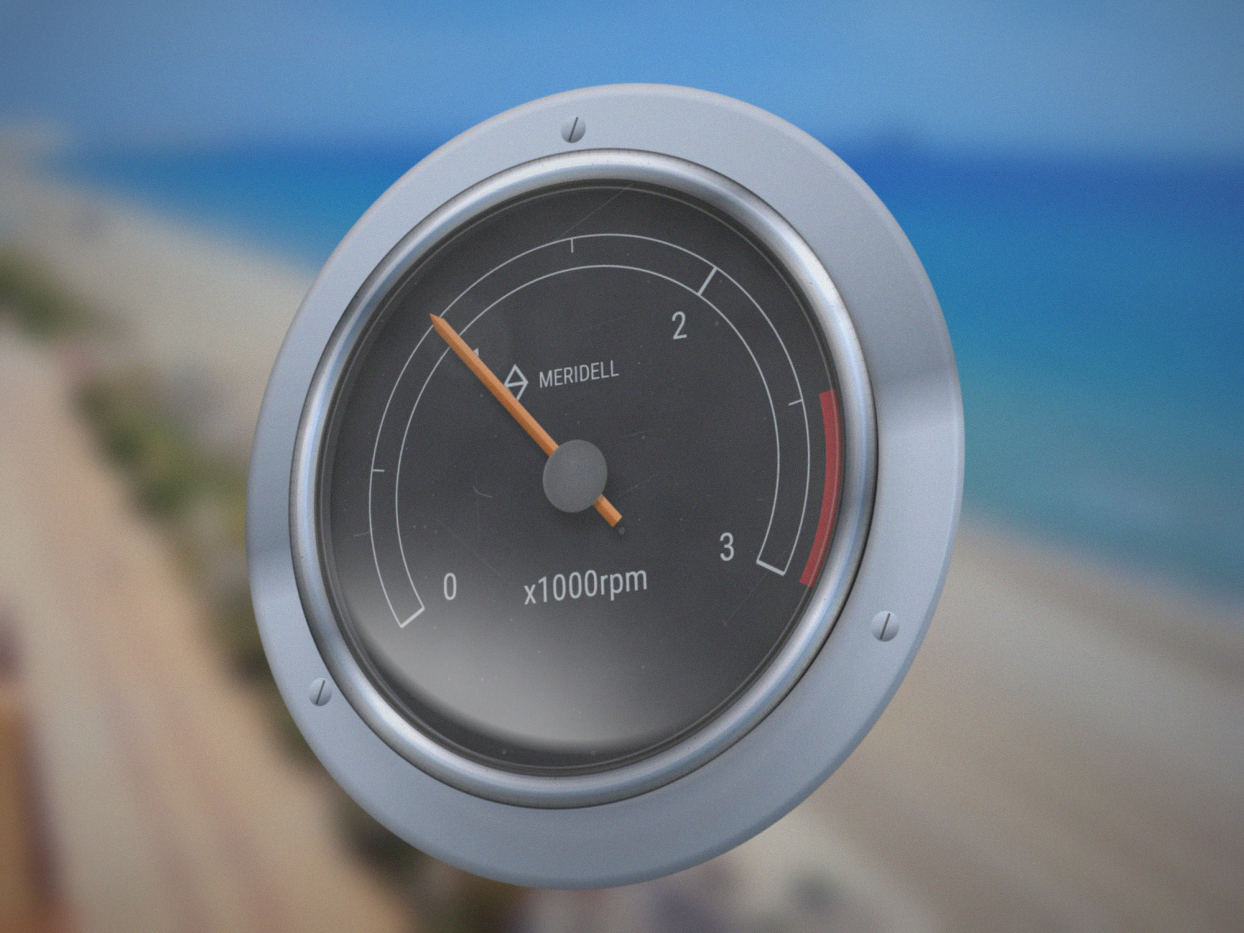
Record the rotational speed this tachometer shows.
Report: 1000 rpm
